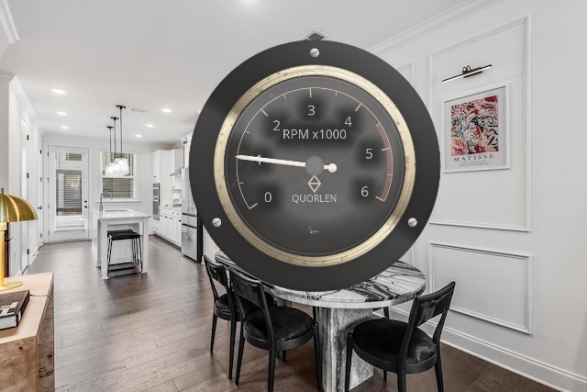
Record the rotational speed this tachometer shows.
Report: 1000 rpm
